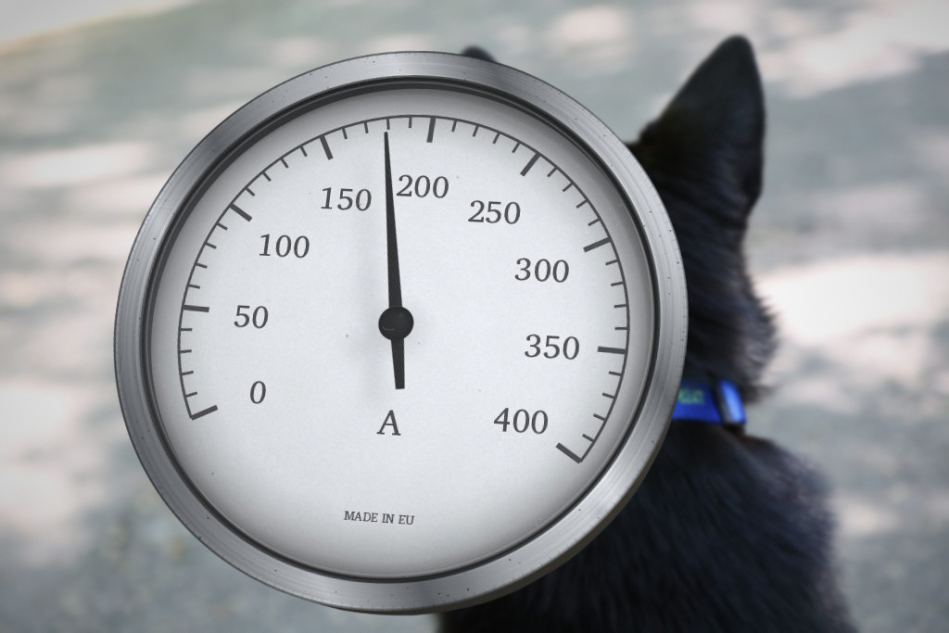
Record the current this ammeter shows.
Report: 180 A
